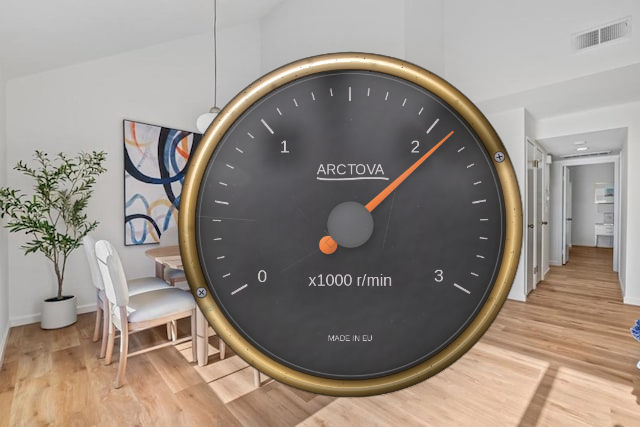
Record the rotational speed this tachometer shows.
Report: 2100 rpm
